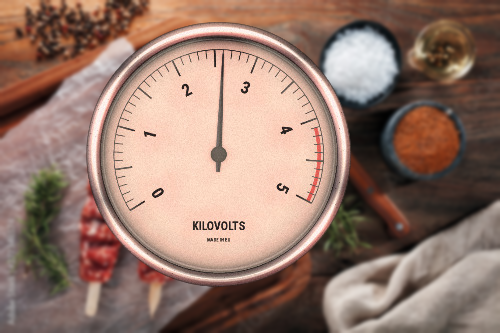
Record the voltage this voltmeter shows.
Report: 2.6 kV
